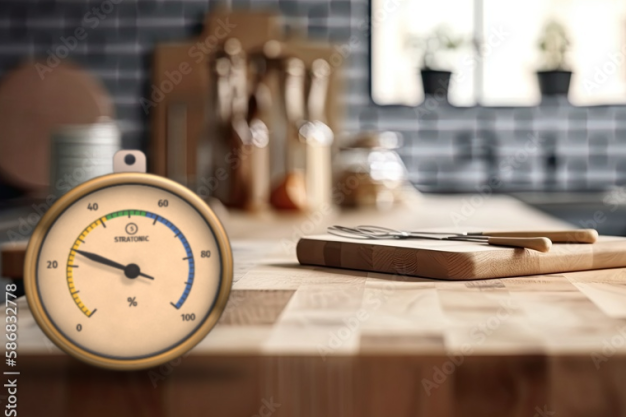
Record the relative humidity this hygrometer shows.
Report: 26 %
